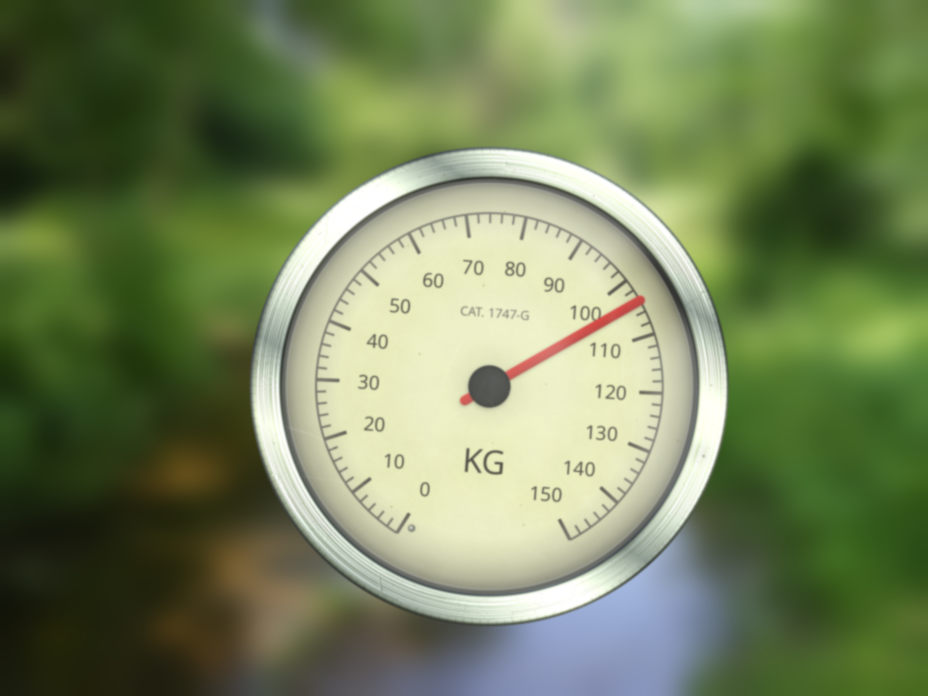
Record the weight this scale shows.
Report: 104 kg
